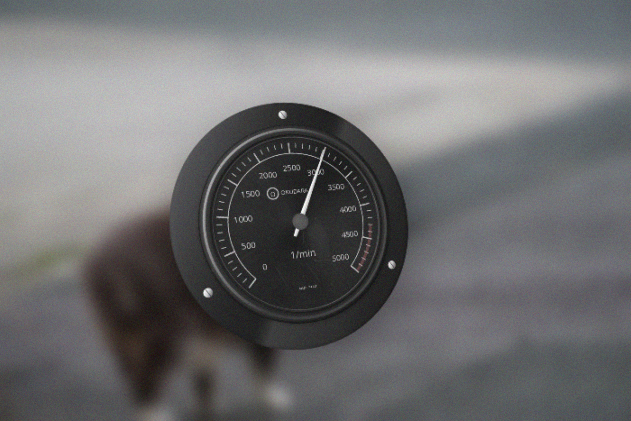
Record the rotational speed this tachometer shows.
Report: 3000 rpm
